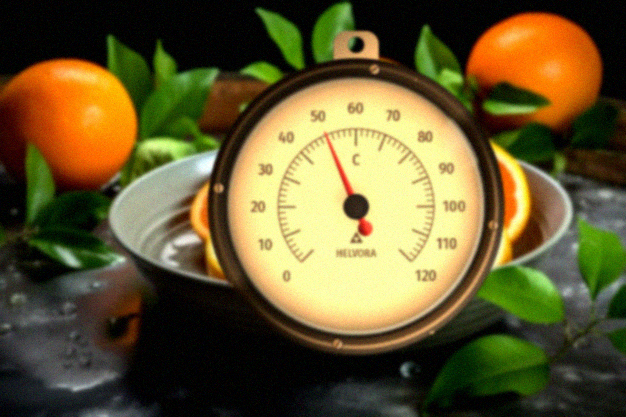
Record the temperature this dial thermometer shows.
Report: 50 °C
